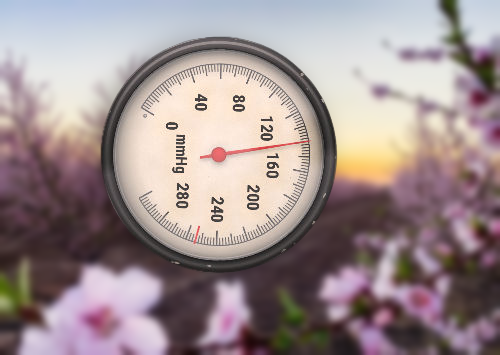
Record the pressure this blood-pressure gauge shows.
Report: 140 mmHg
